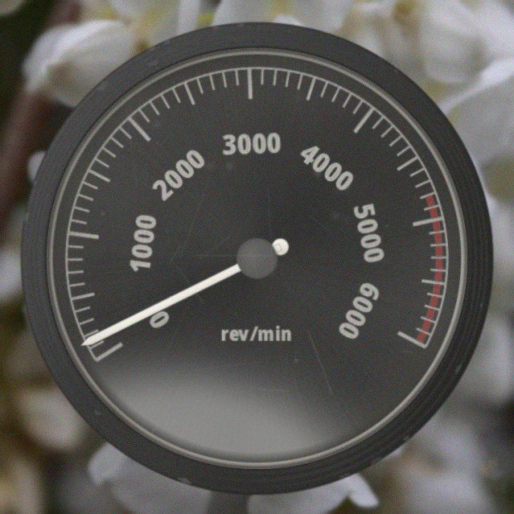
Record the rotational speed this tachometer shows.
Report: 150 rpm
